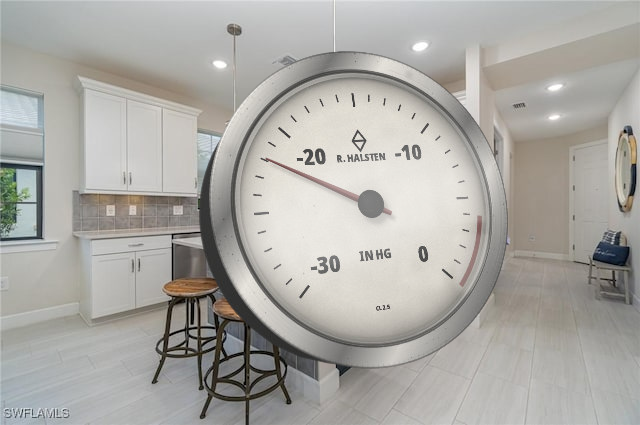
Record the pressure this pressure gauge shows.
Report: -22 inHg
